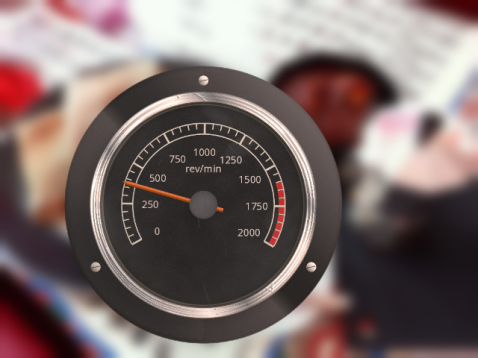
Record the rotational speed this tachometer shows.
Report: 375 rpm
